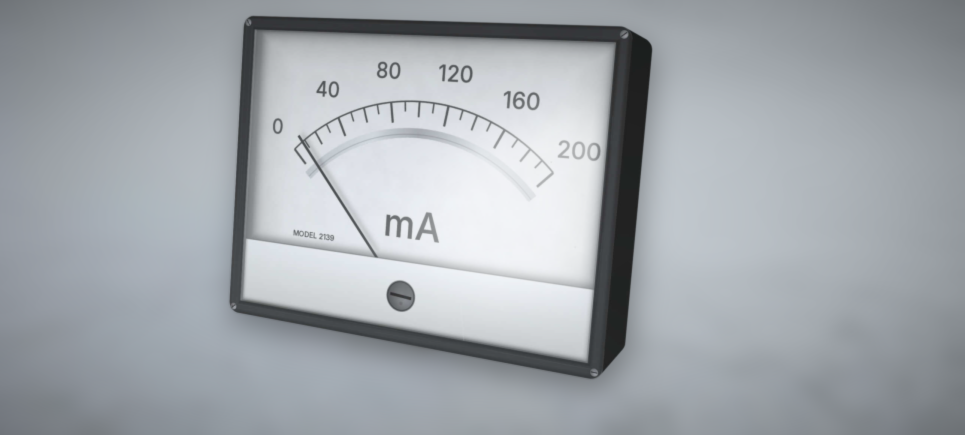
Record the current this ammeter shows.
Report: 10 mA
